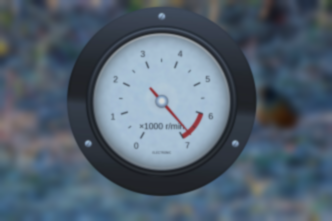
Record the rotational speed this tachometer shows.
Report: 6750 rpm
